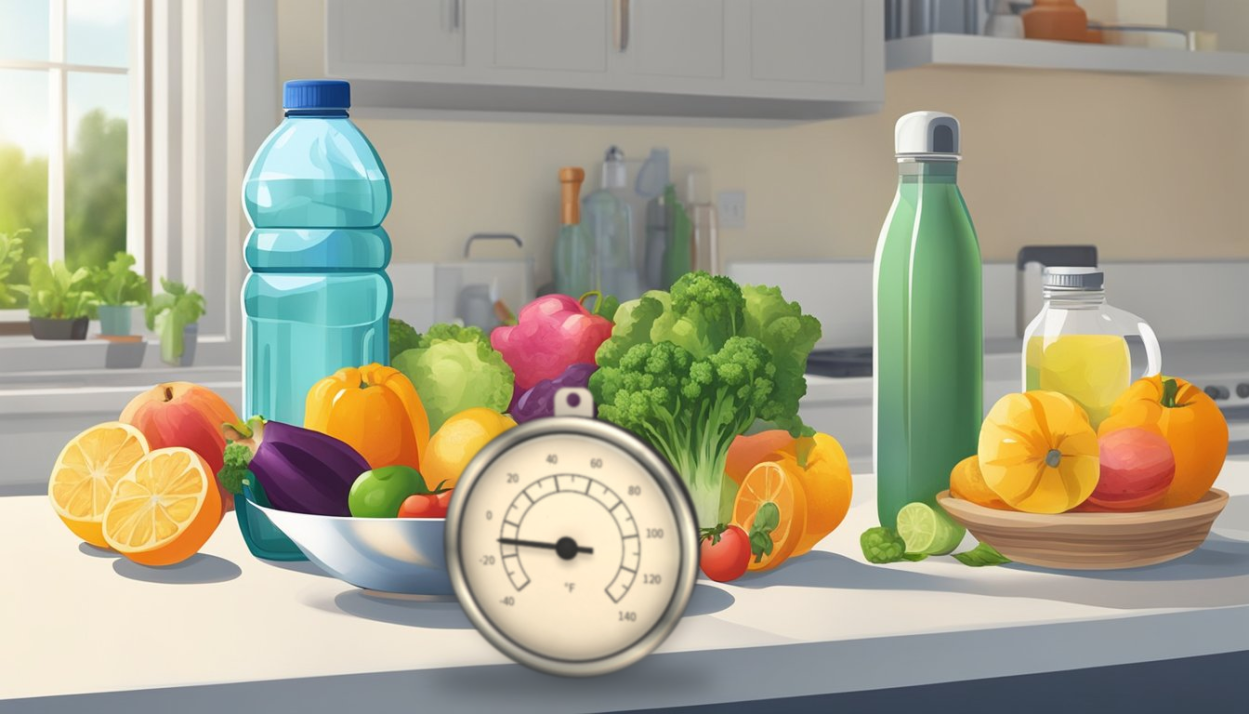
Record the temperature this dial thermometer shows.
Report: -10 °F
